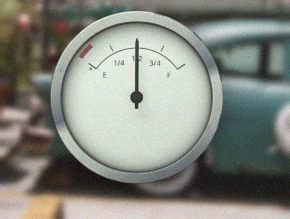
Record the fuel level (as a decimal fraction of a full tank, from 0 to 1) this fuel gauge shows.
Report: 0.5
